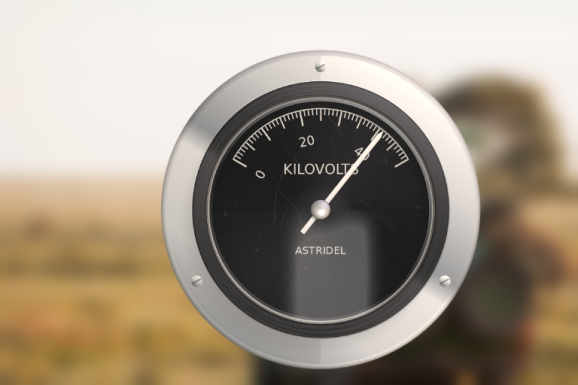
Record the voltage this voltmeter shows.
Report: 41 kV
